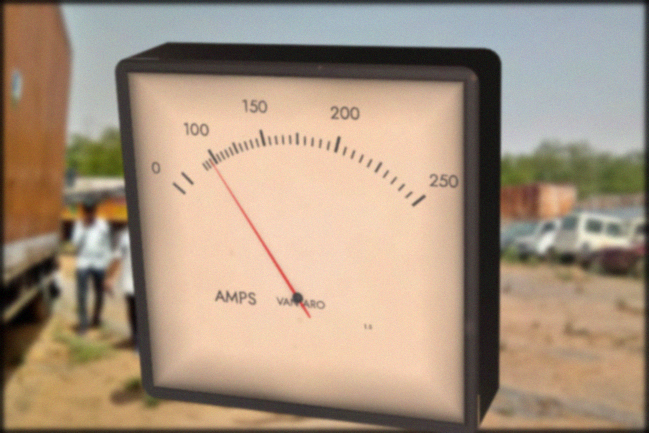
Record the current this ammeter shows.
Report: 100 A
